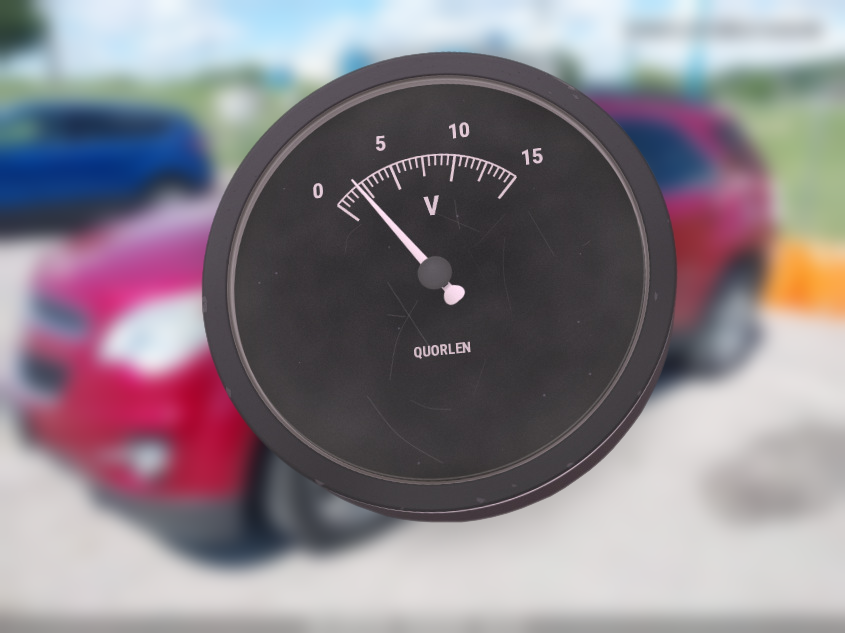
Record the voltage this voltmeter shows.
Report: 2 V
